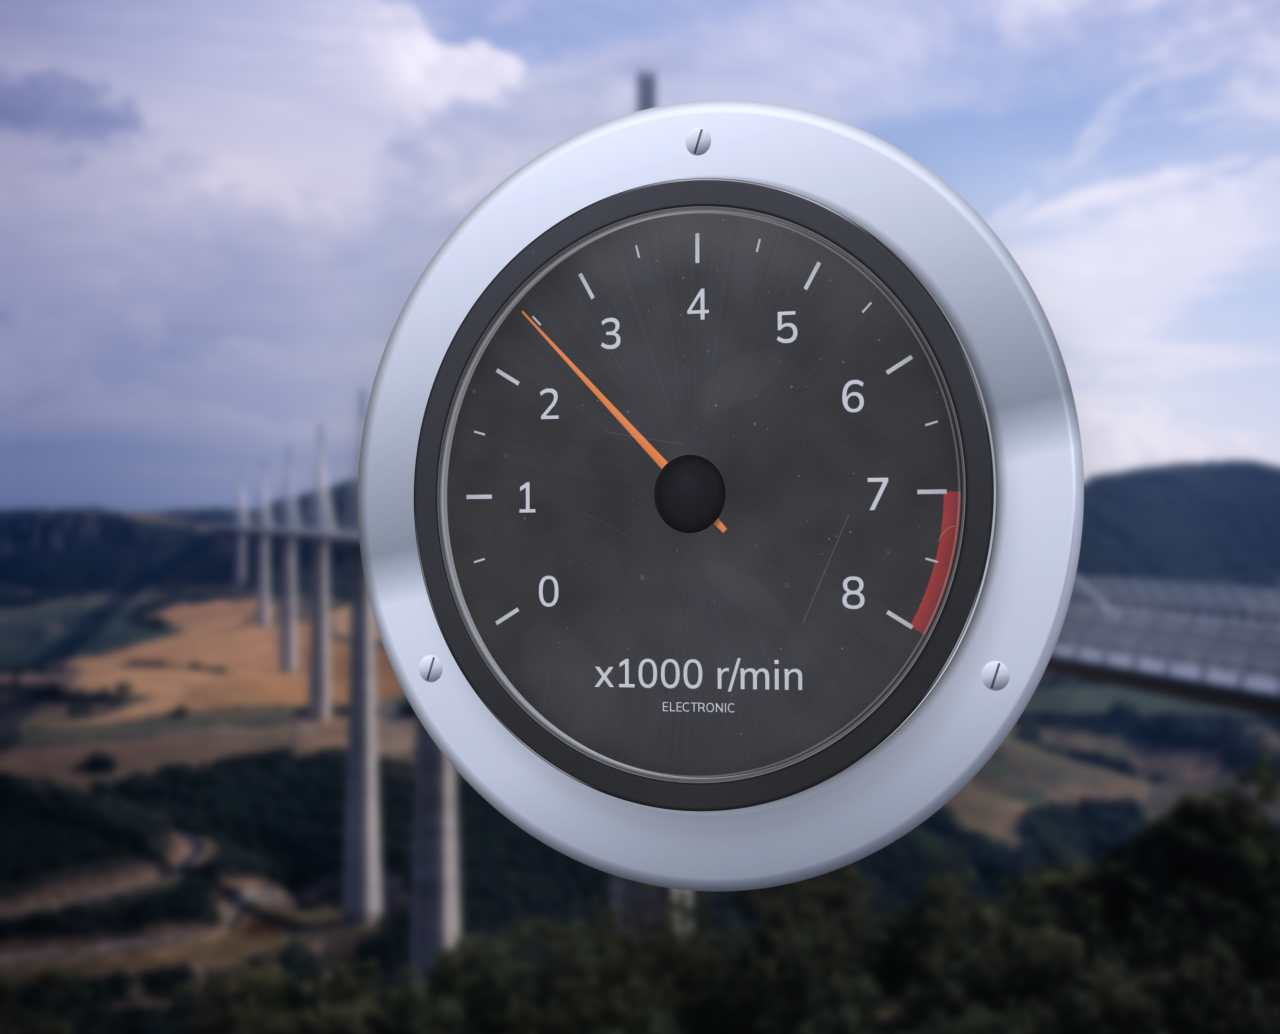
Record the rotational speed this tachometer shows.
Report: 2500 rpm
